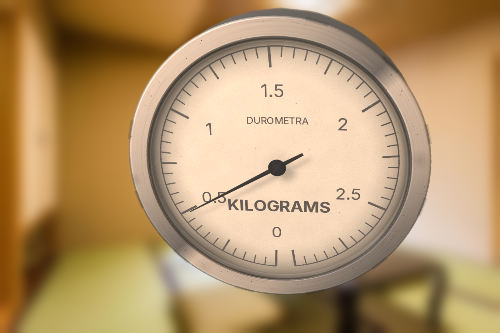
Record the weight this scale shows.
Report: 0.5 kg
